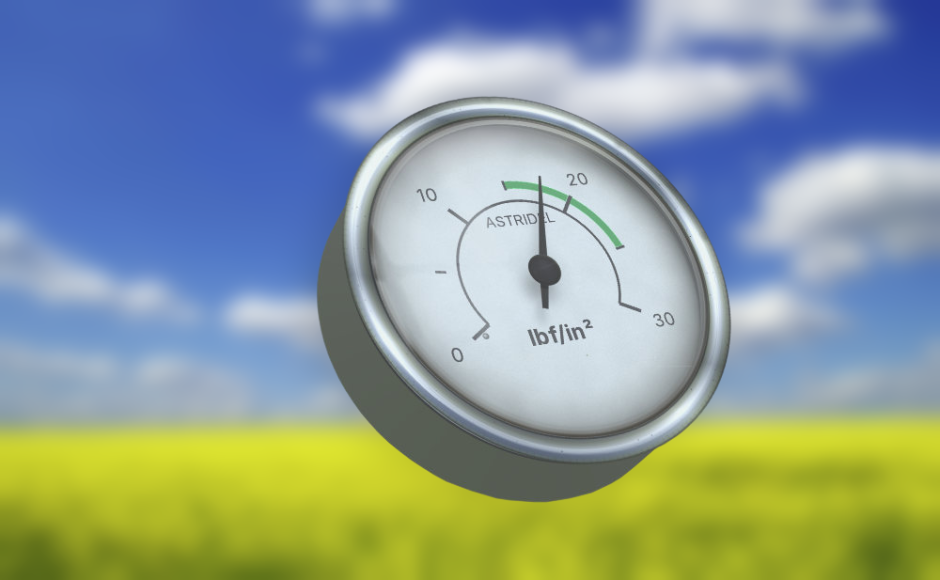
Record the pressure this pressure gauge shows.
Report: 17.5 psi
